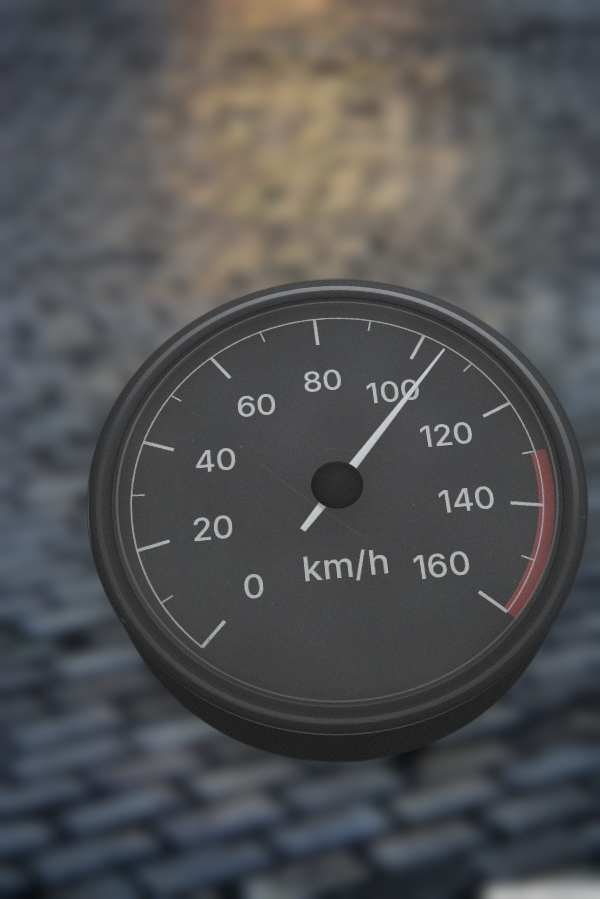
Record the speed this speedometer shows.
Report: 105 km/h
